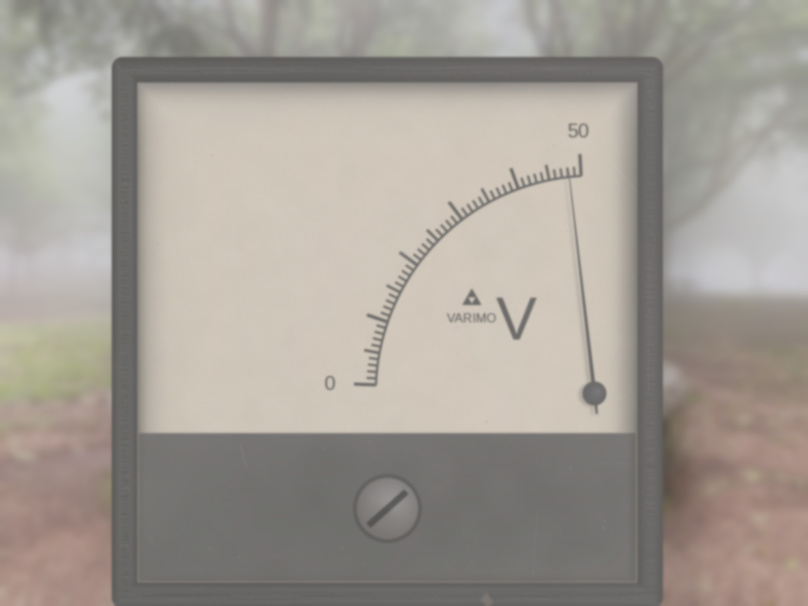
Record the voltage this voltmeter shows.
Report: 48 V
